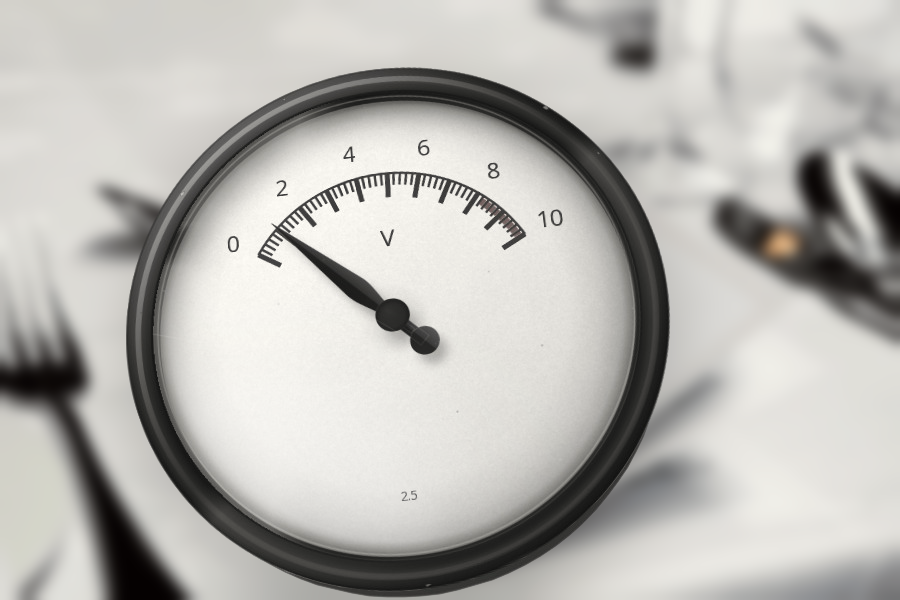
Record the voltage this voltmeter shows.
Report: 1 V
